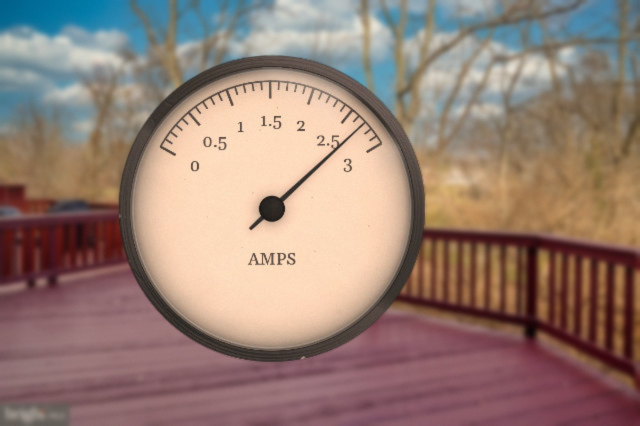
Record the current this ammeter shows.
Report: 2.7 A
